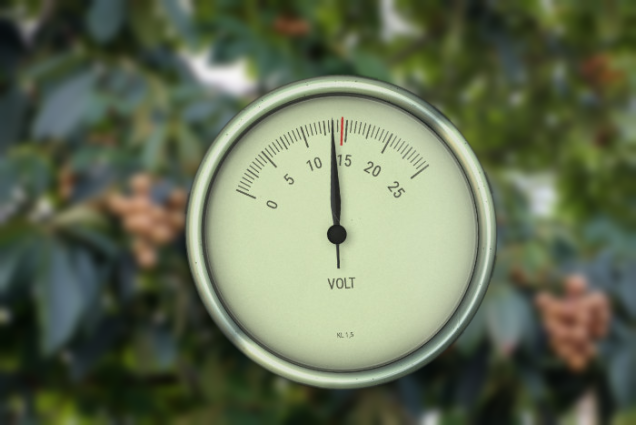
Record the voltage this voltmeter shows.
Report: 13.5 V
